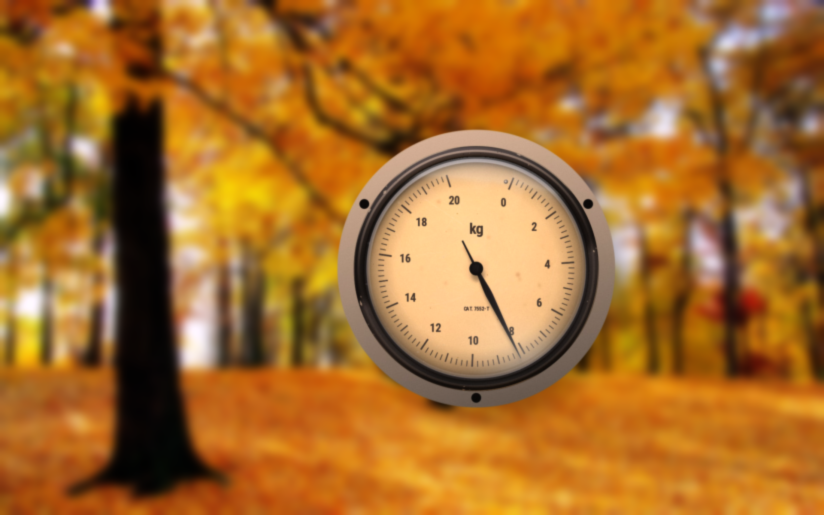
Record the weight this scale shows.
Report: 8.2 kg
